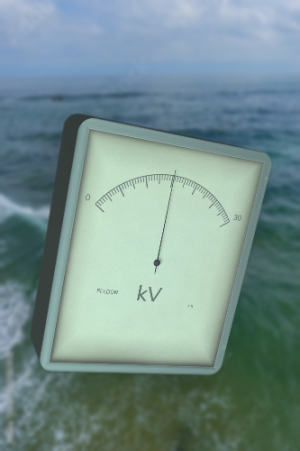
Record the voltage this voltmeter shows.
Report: 15 kV
